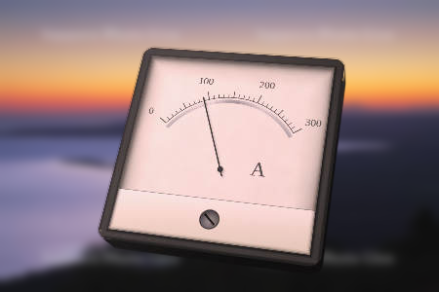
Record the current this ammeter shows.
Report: 90 A
